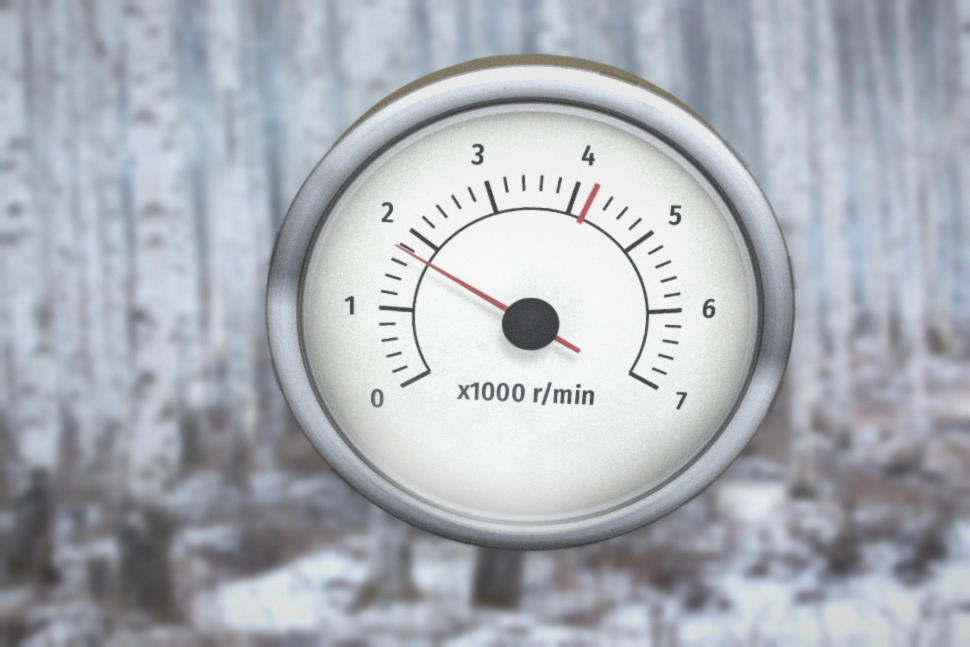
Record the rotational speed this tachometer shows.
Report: 1800 rpm
